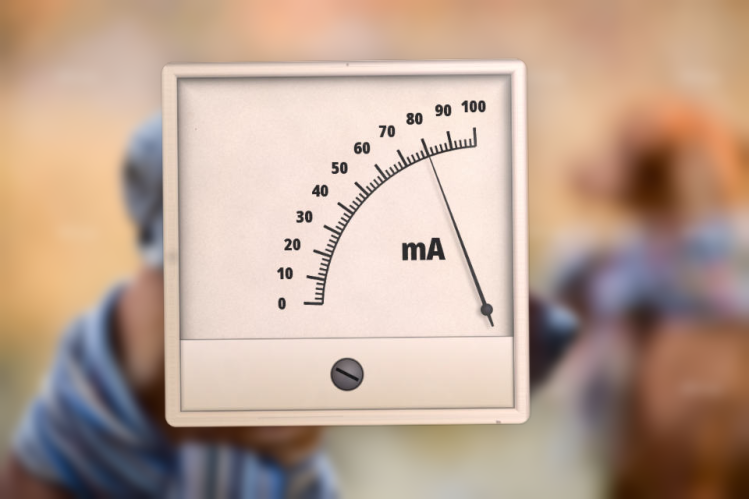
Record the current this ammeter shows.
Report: 80 mA
